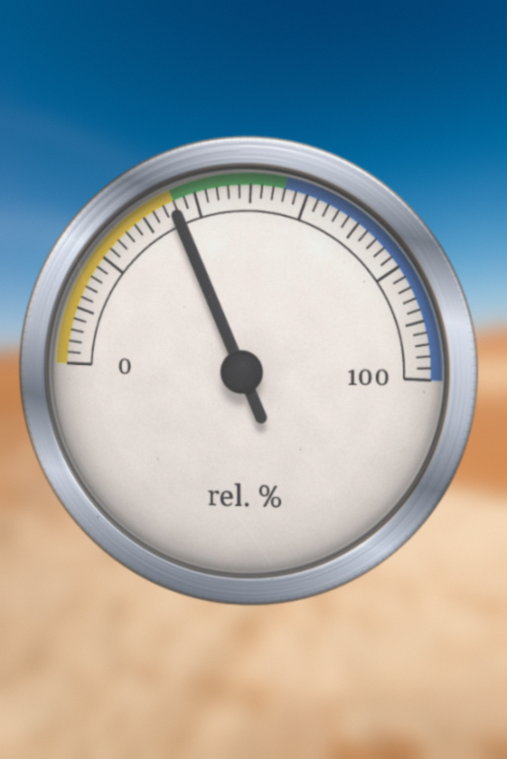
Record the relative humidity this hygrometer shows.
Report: 36 %
